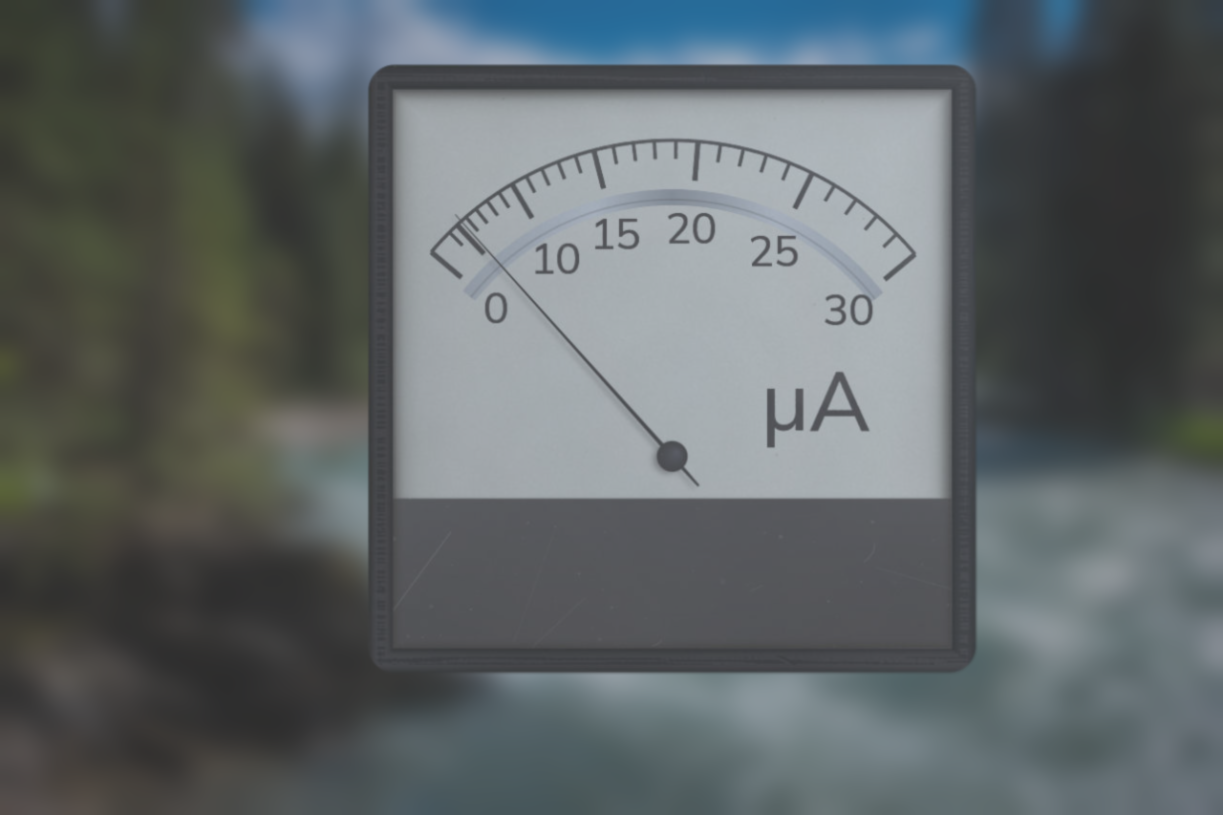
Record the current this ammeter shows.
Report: 5.5 µA
